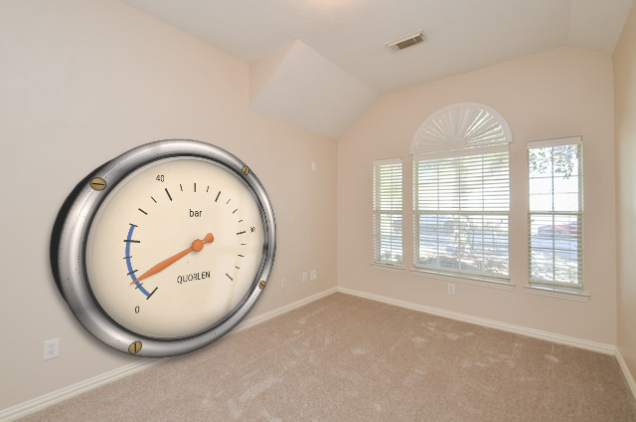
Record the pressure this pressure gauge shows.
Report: 7.5 bar
